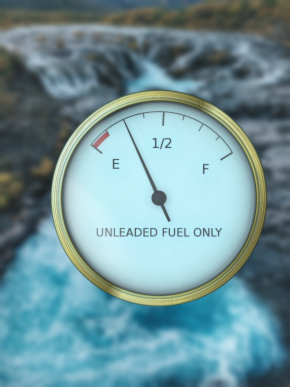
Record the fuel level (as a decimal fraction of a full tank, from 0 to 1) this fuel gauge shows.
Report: 0.25
